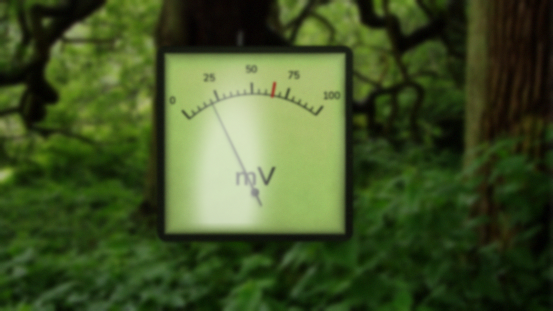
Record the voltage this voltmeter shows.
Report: 20 mV
